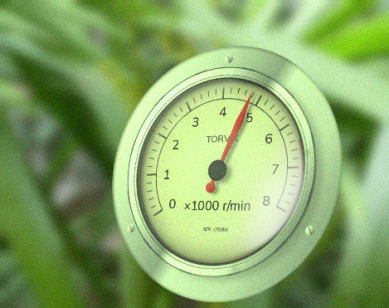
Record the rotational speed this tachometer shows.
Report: 4800 rpm
